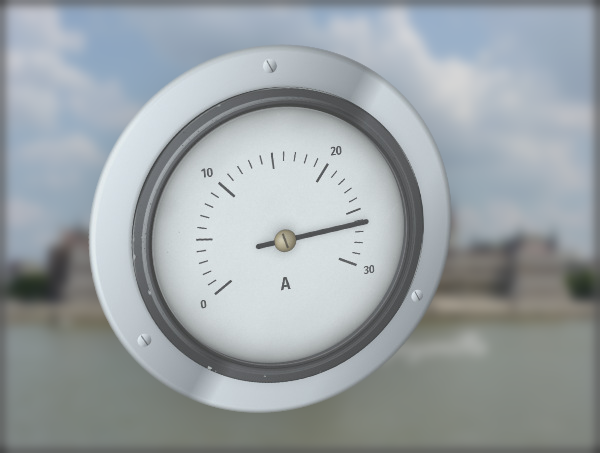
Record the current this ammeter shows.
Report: 26 A
